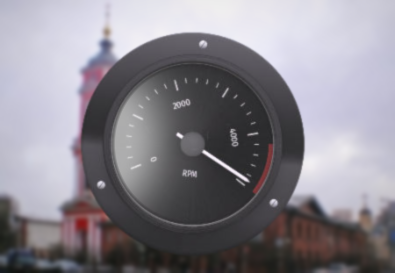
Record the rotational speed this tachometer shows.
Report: 4900 rpm
